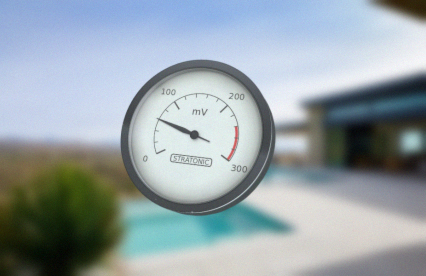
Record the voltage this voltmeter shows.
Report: 60 mV
